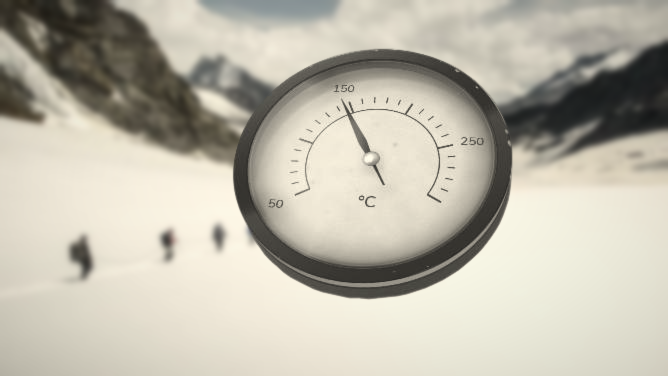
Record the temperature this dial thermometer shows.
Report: 145 °C
